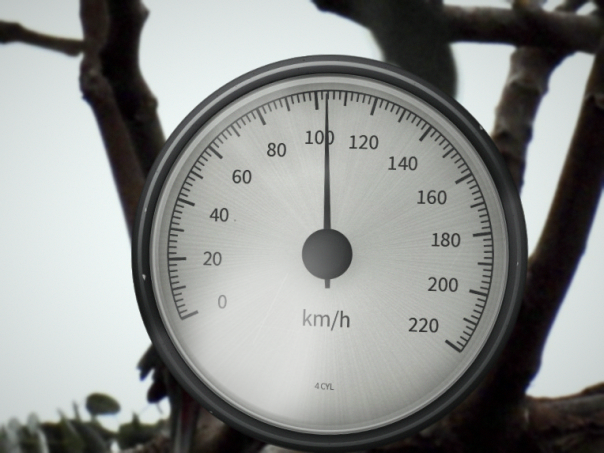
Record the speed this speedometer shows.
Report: 104 km/h
